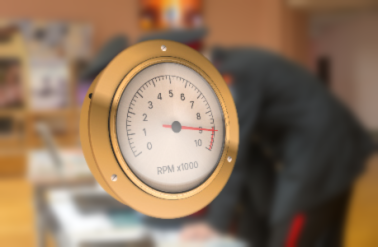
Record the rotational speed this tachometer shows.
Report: 9000 rpm
